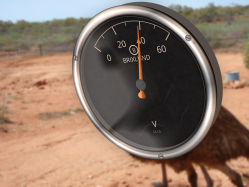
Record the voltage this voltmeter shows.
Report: 40 V
